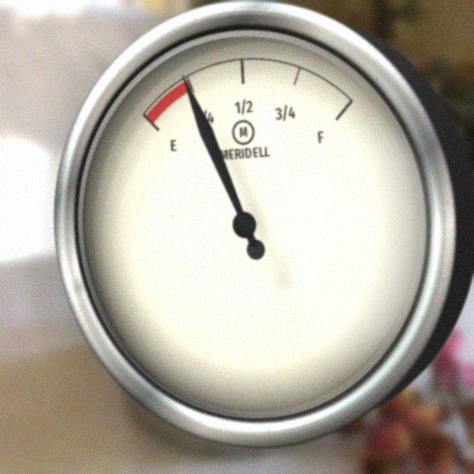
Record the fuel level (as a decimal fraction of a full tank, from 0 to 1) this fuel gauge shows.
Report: 0.25
